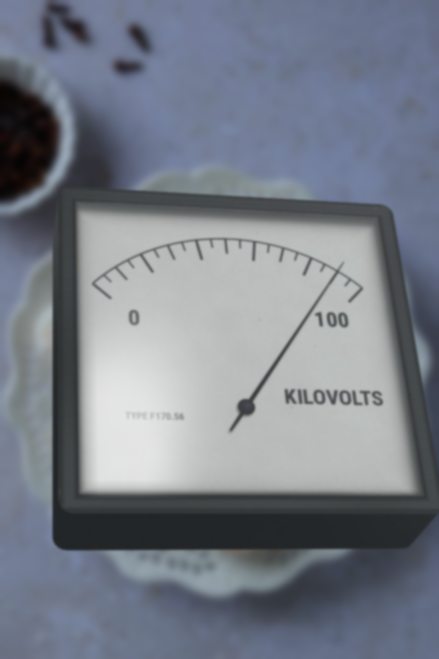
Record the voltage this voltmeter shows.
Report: 90 kV
